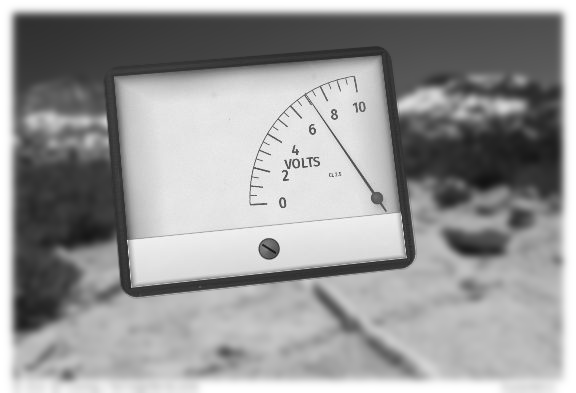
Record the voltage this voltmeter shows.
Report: 7 V
